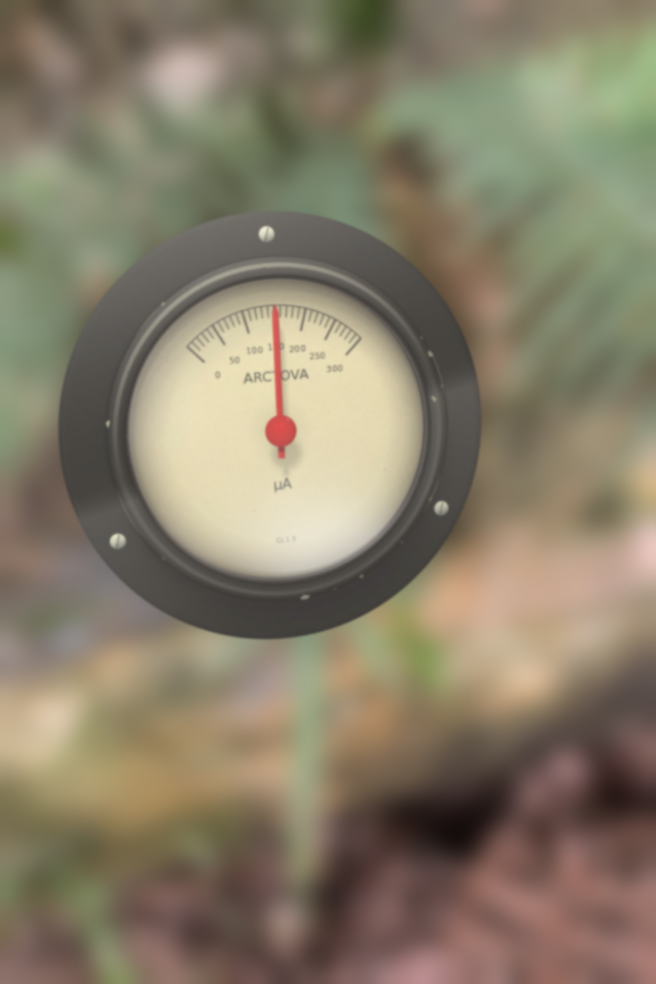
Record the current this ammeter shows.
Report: 150 µA
